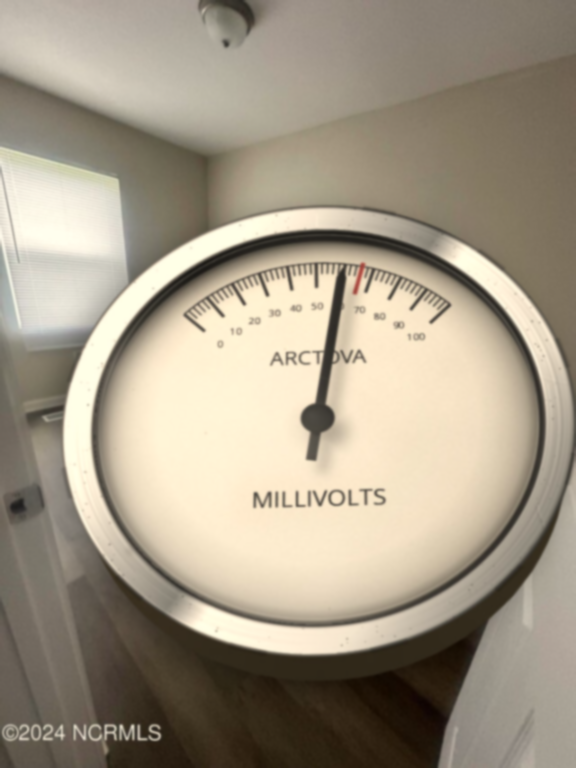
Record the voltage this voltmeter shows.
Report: 60 mV
